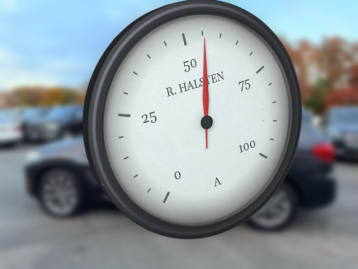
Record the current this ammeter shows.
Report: 55 A
